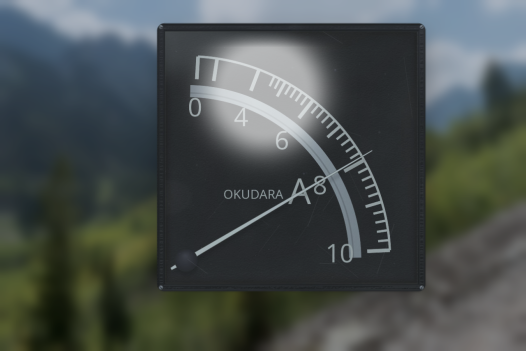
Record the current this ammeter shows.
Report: 7.9 A
